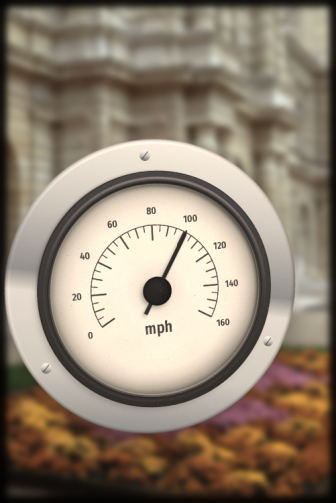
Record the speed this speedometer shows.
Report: 100 mph
